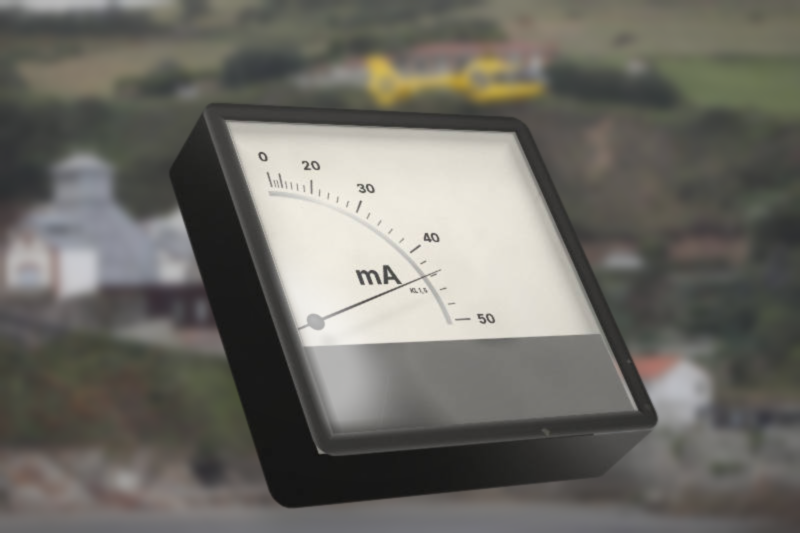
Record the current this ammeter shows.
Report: 44 mA
